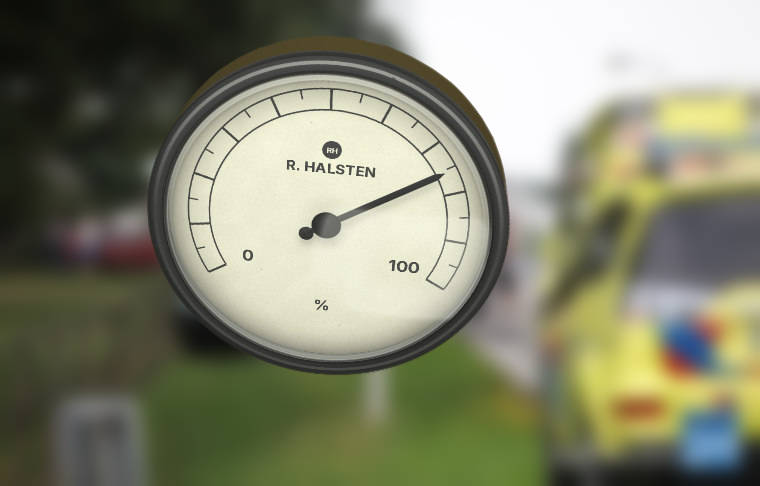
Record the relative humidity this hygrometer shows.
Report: 75 %
